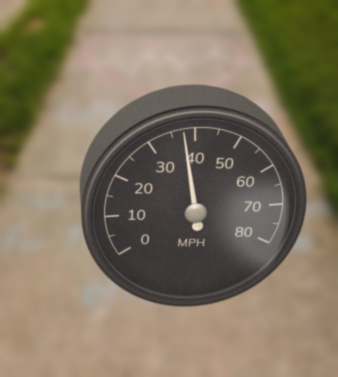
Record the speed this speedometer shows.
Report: 37.5 mph
